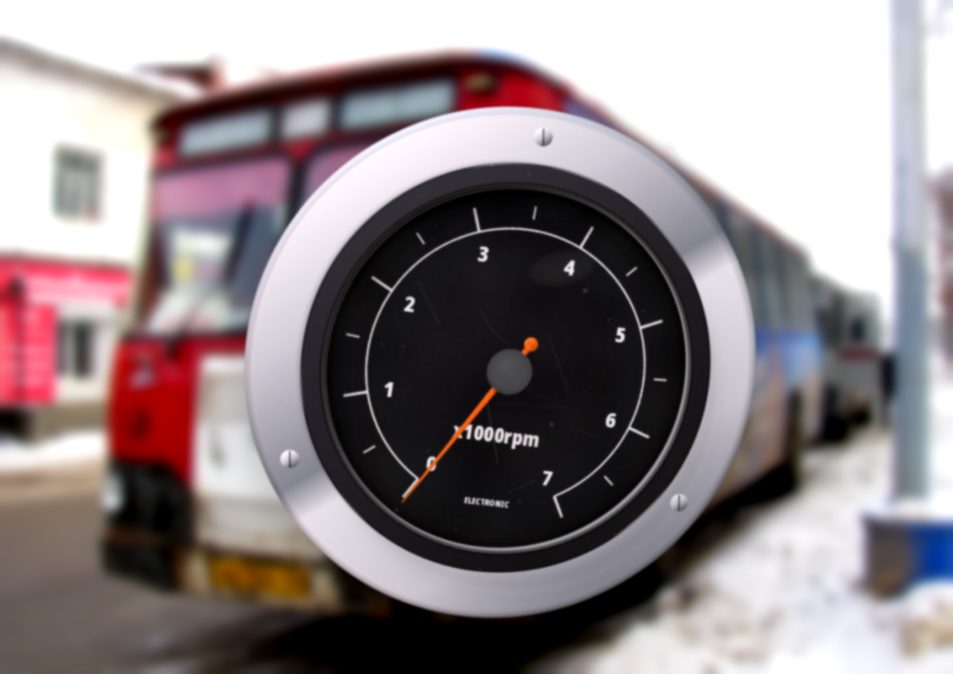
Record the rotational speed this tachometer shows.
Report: 0 rpm
